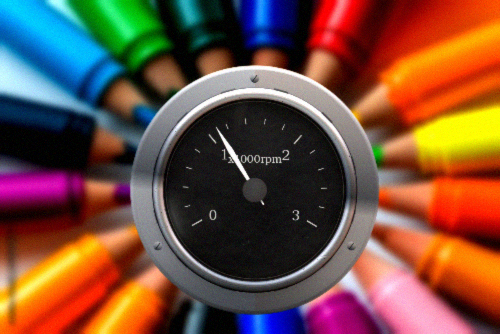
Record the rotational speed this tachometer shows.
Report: 1100 rpm
